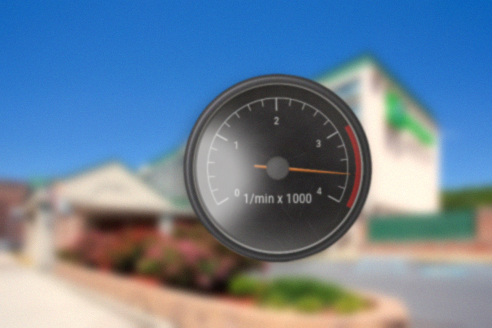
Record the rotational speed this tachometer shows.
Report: 3600 rpm
